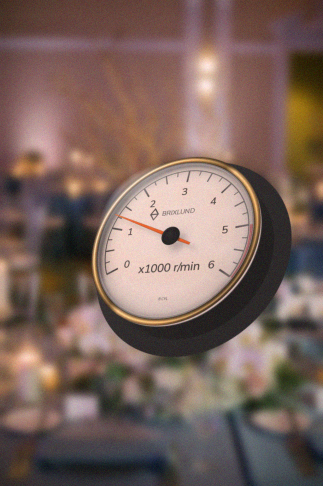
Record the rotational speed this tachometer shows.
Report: 1250 rpm
